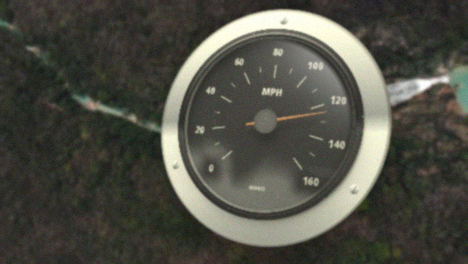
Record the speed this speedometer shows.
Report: 125 mph
